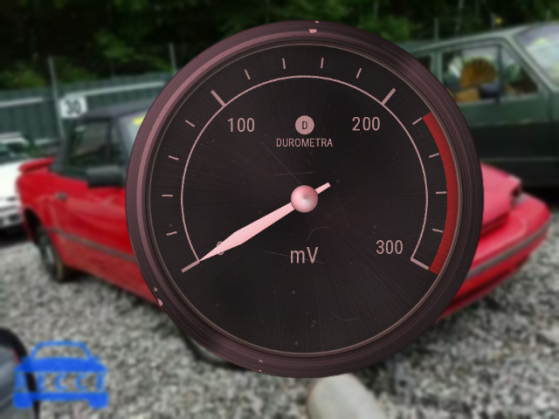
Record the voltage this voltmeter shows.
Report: 0 mV
